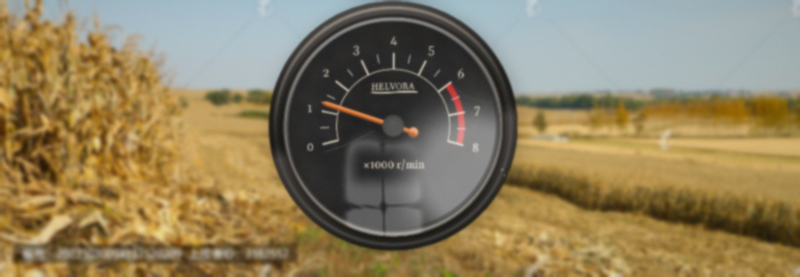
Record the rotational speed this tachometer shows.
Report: 1250 rpm
